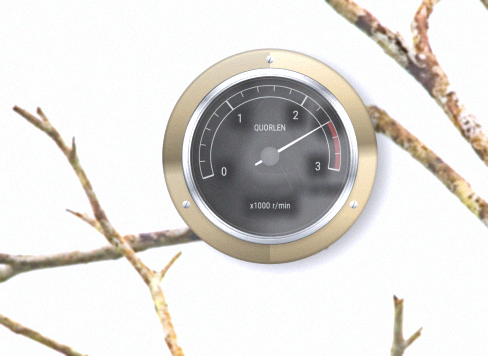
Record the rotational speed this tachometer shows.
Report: 2400 rpm
